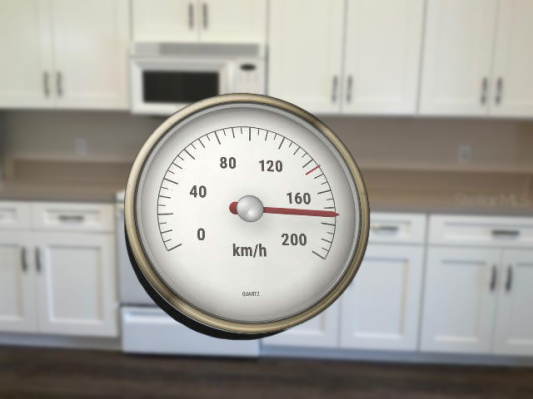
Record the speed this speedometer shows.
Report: 175 km/h
